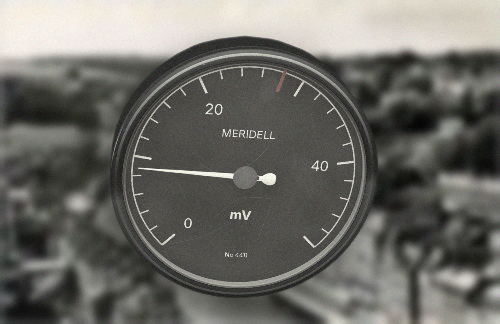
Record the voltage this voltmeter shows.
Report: 9 mV
